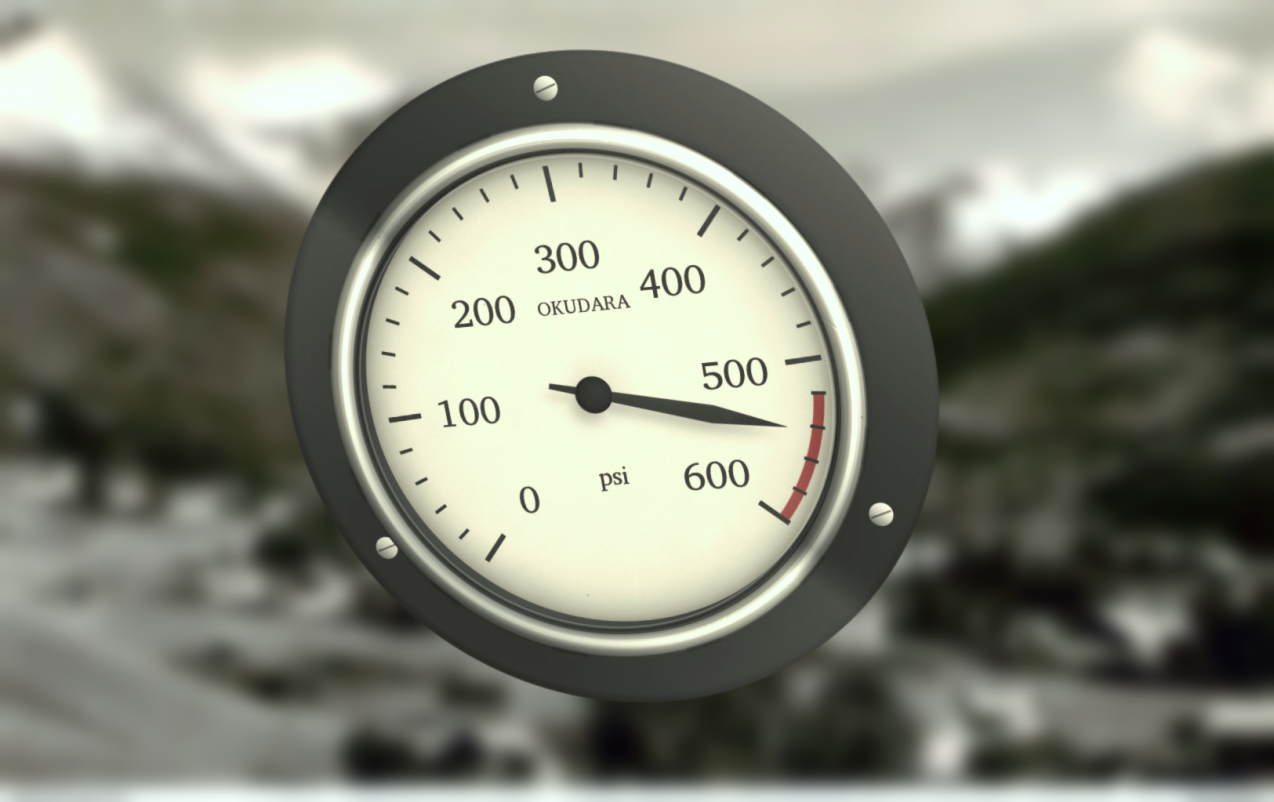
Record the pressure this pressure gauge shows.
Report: 540 psi
